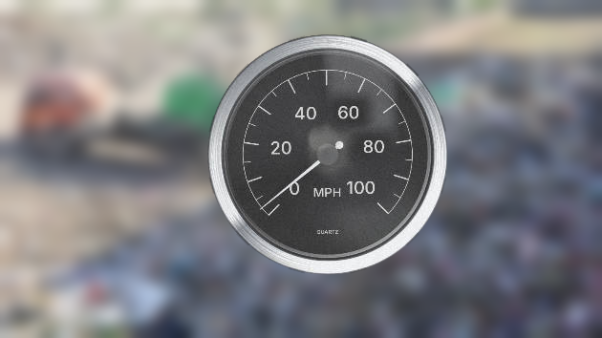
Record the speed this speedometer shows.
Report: 2.5 mph
